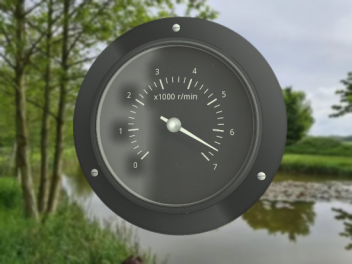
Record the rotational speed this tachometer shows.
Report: 6600 rpm
